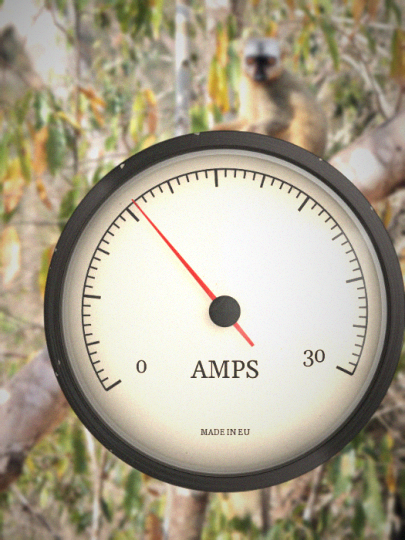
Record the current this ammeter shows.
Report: 10.5 A
